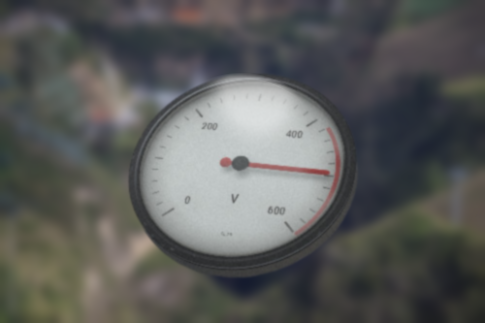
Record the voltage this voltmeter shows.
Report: 500 V
